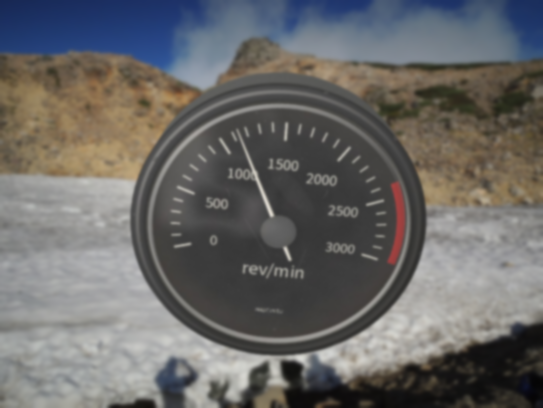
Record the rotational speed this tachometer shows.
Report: 1150 rpm
